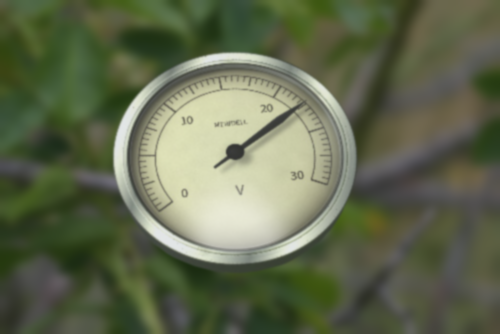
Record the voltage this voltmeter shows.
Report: 22.5 V
